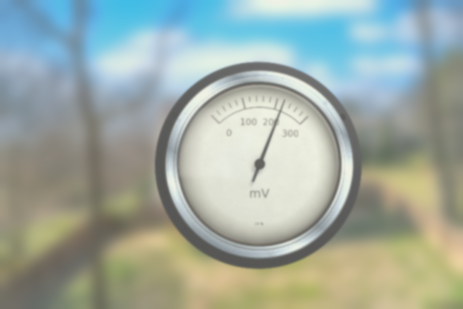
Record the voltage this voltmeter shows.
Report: 220 mV
